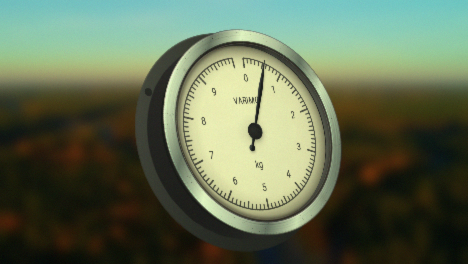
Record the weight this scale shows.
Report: 0.5 kg
